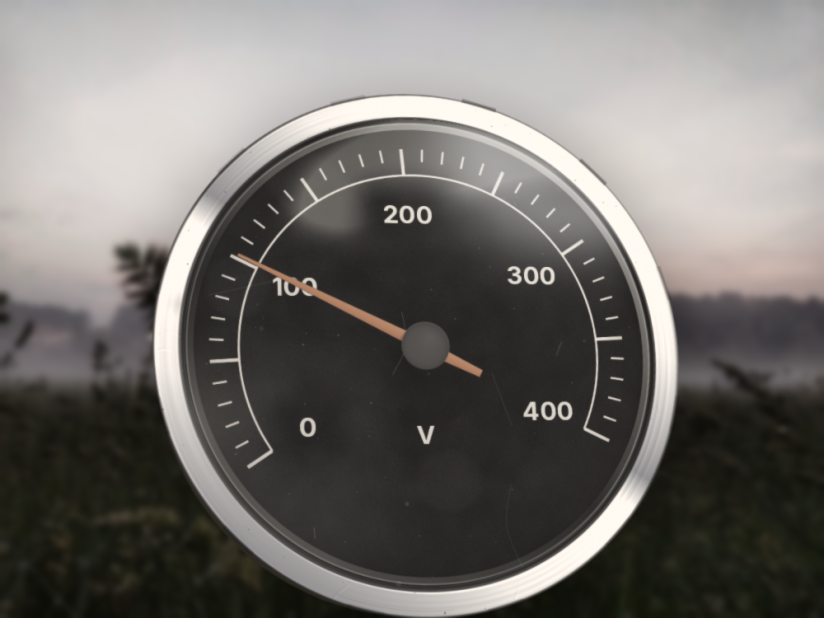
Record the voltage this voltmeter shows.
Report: 100 V
